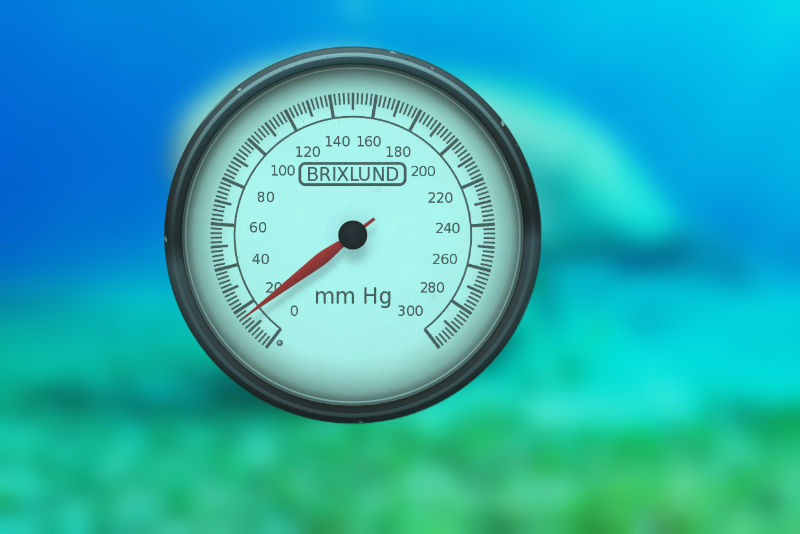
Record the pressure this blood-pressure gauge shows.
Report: 16 mmHg
